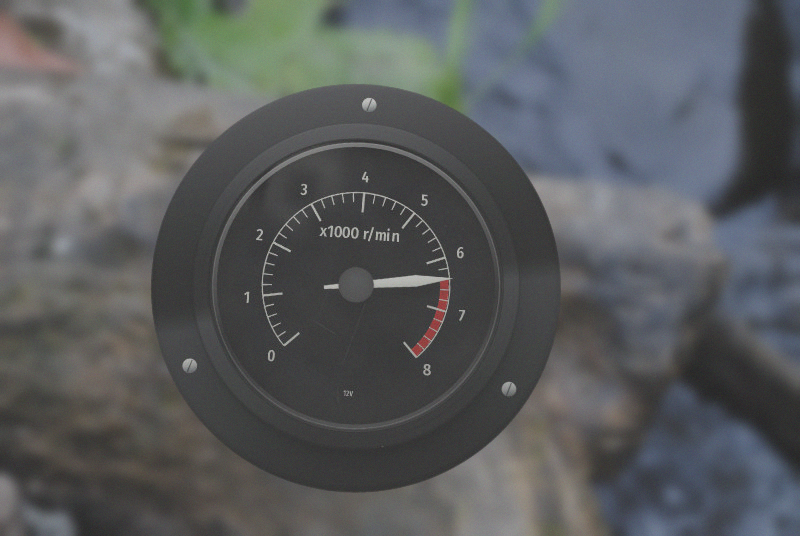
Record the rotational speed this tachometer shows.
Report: 6400 rpm
